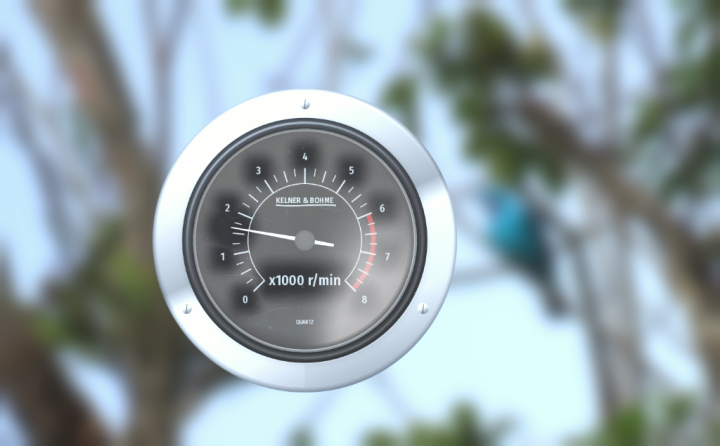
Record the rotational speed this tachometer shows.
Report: 1625 rpm
